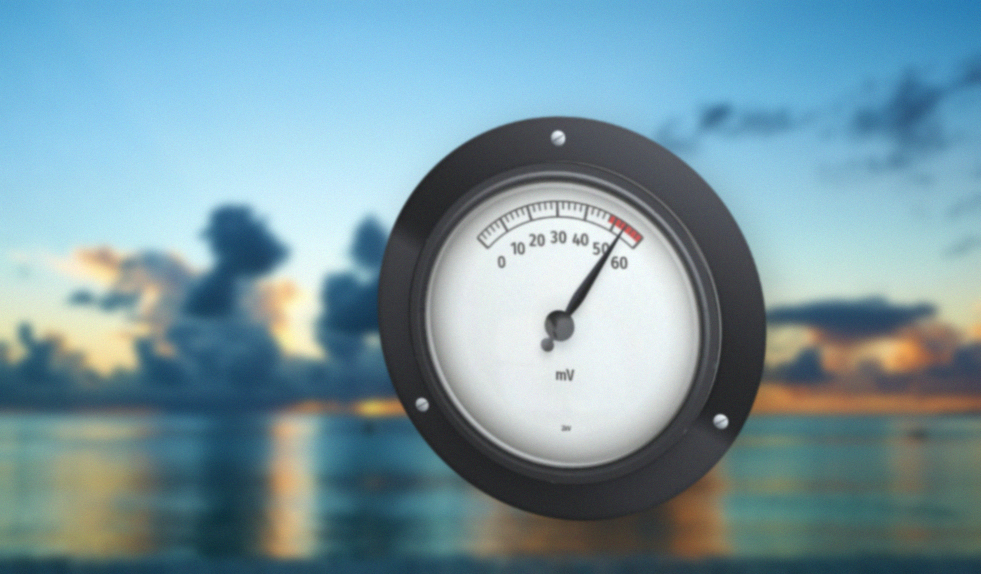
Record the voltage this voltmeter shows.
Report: 54 mV
